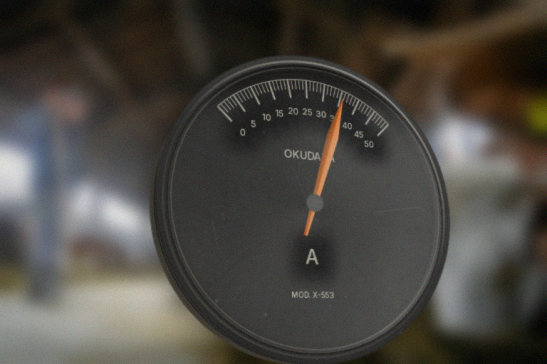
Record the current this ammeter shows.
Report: 35 A
